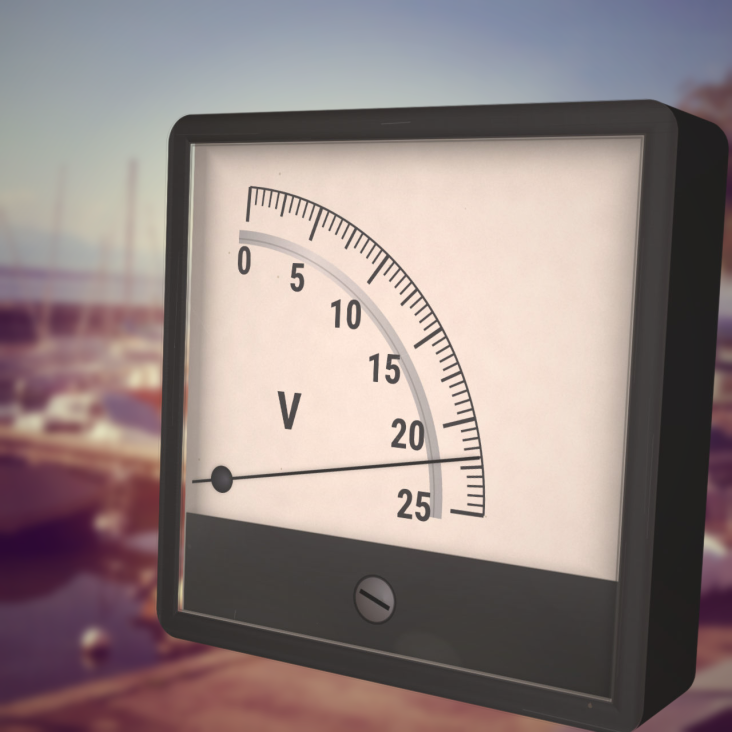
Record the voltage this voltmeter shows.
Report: 22 V
